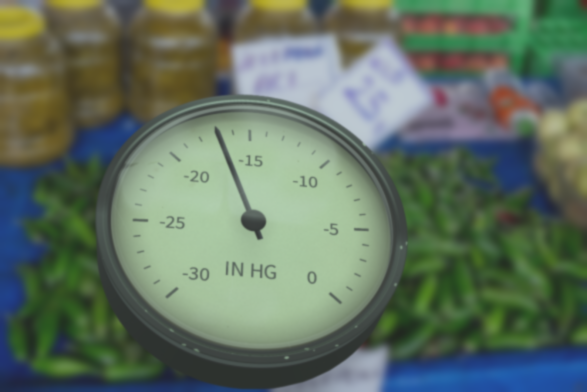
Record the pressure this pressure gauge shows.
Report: -17 inHg
